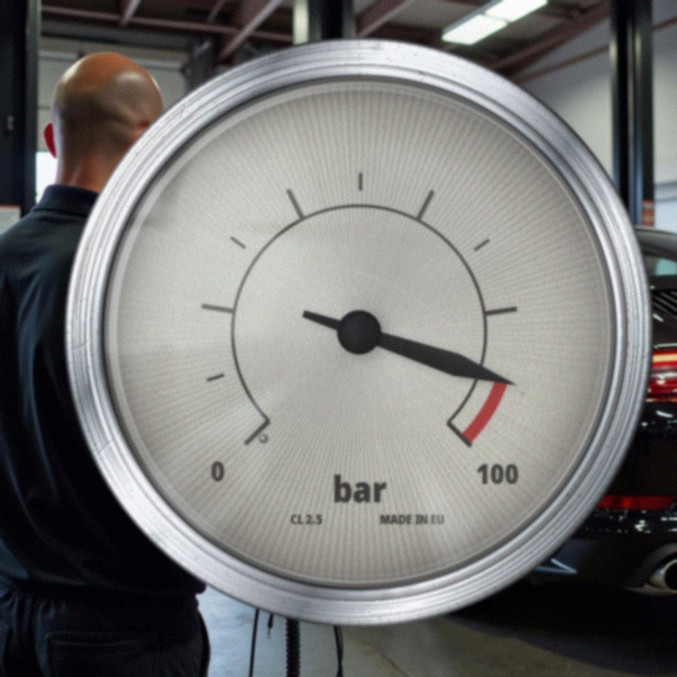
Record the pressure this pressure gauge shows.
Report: 90 bar
